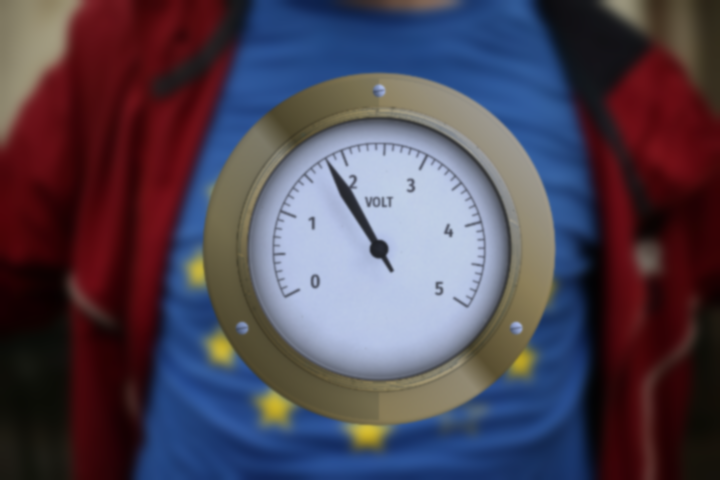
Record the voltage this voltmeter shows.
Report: 1.8 V
